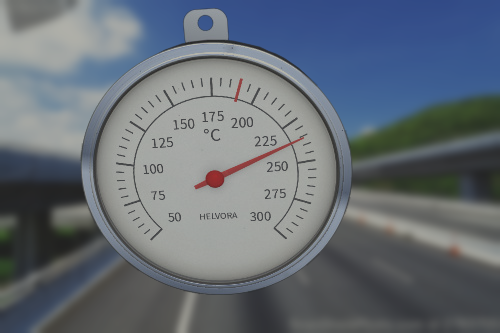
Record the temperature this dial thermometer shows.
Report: 235 °C
